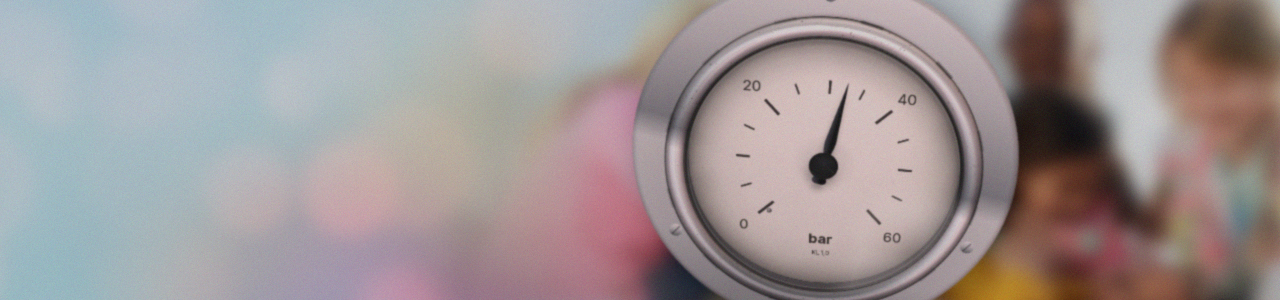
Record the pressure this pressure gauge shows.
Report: 32.5 bar
